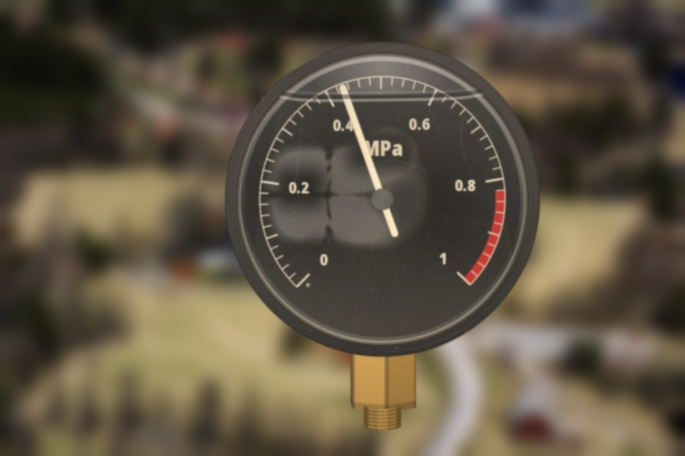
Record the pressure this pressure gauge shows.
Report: 0.43 MPa
